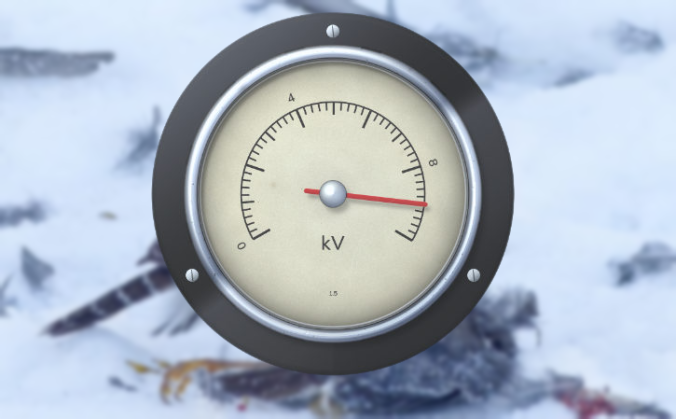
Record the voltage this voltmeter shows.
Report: 9 kV
